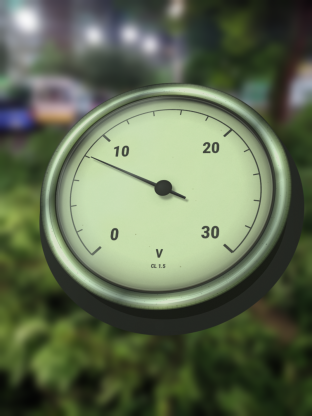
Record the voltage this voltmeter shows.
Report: 8 V
